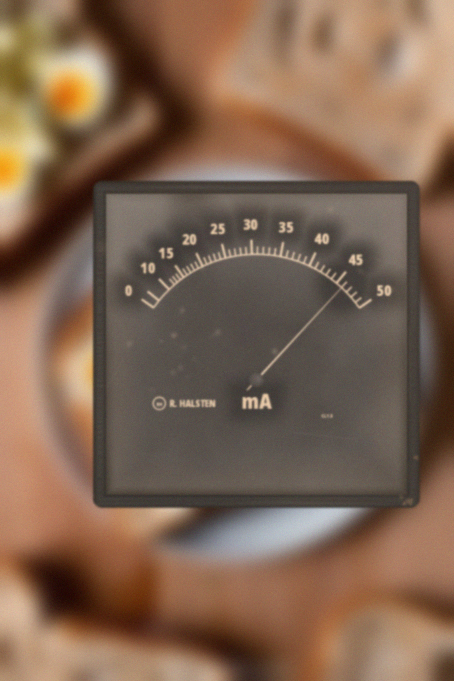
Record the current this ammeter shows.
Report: 46 mA
